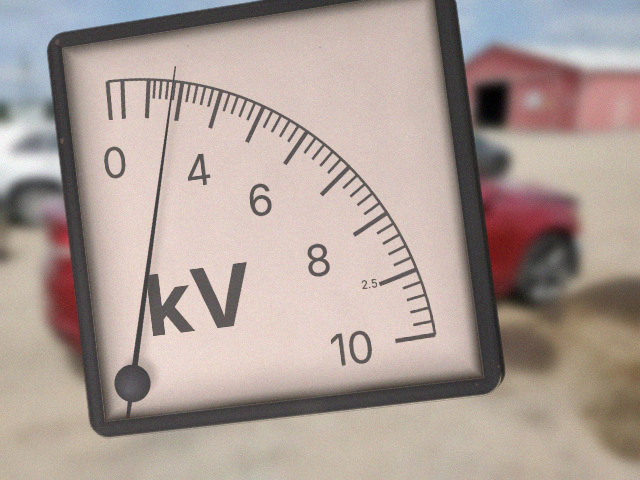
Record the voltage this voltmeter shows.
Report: 2.8 kV
